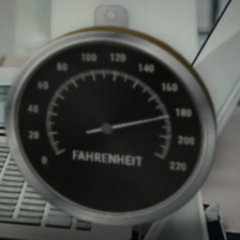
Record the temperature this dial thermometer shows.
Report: 180 °F
